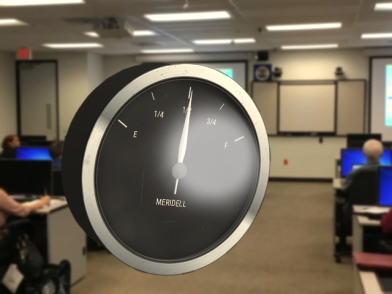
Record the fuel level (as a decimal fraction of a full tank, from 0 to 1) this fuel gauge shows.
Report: 0.5
